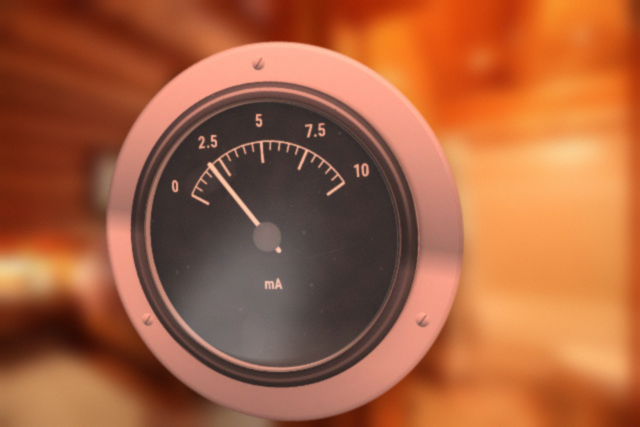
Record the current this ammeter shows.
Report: 2 mA
